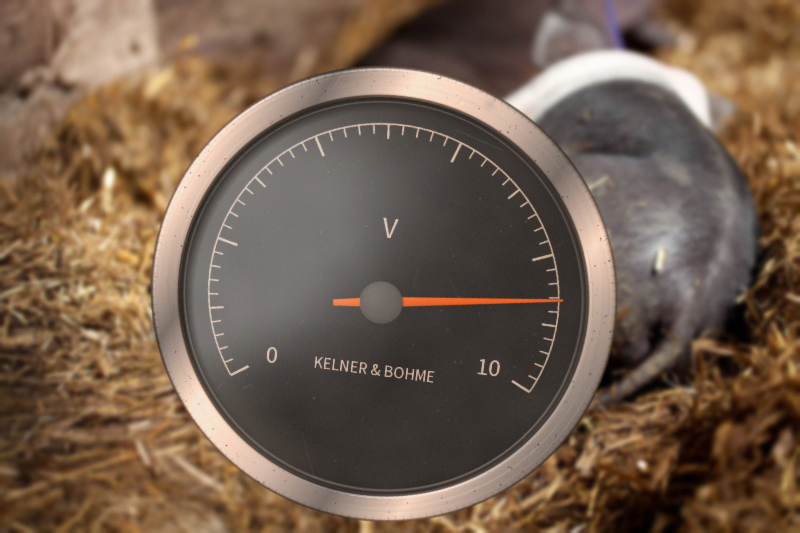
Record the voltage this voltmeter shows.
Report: 8.6 V
